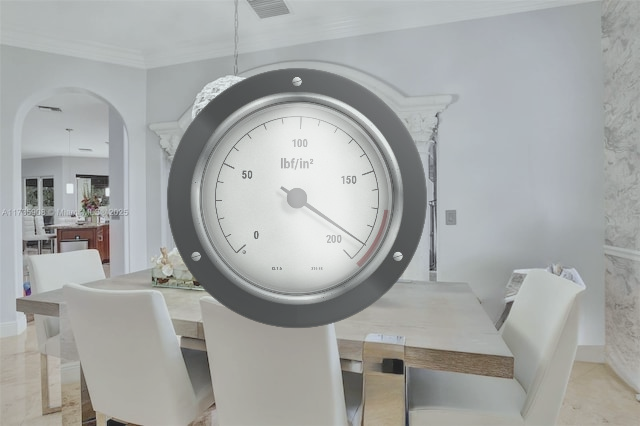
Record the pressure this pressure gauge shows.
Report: 190 psi
